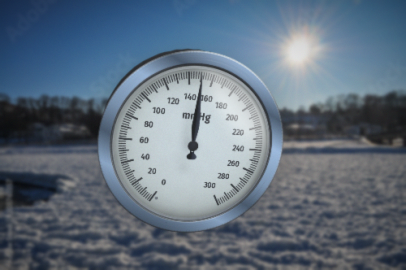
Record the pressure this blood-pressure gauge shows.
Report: 150 mmHg
